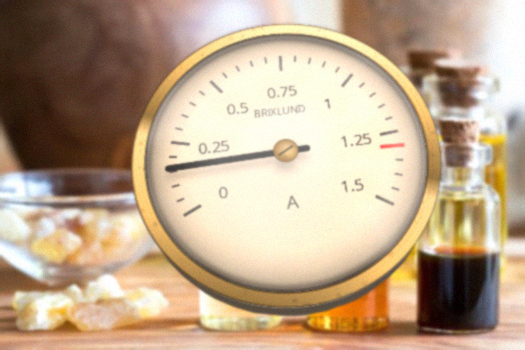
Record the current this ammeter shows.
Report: 0.15 A
